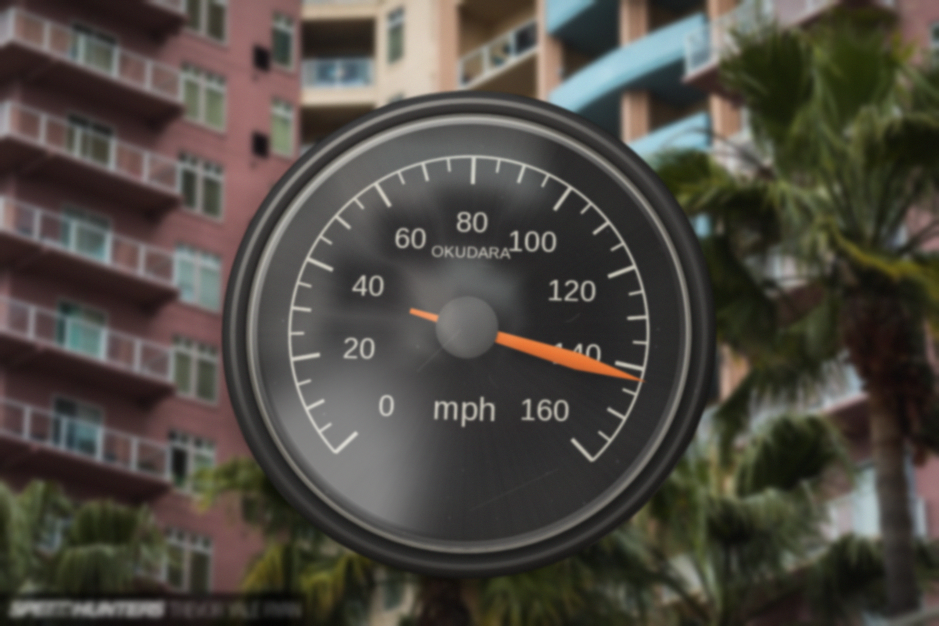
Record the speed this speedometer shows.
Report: 142.5 mph
